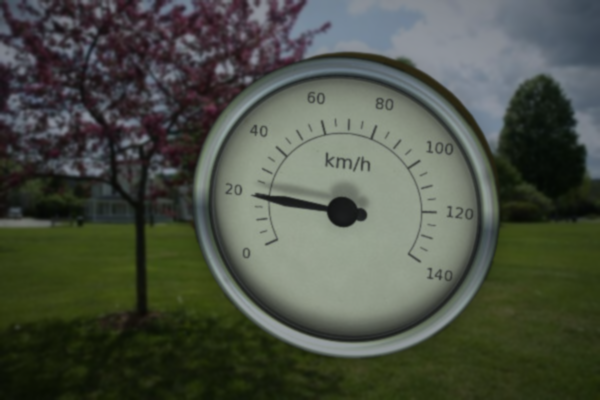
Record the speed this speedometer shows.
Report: 20 km/h
